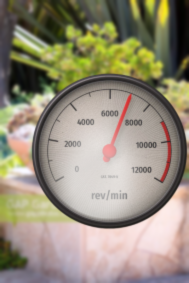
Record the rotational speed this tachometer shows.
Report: 7000 rpm
